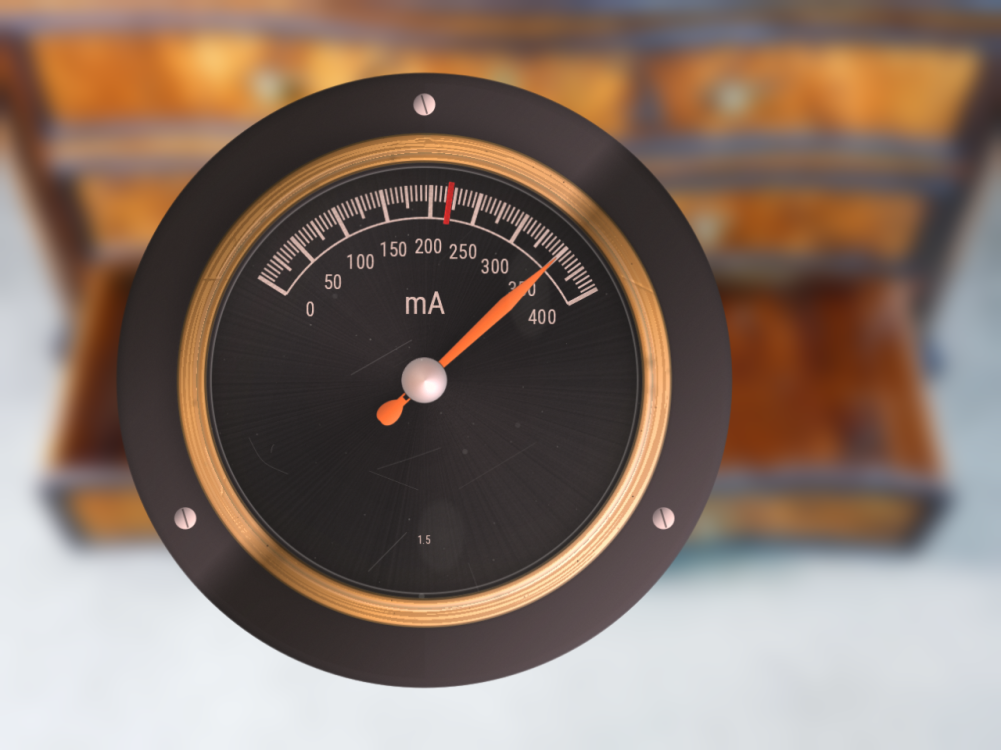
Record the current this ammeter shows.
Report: 350 mA
